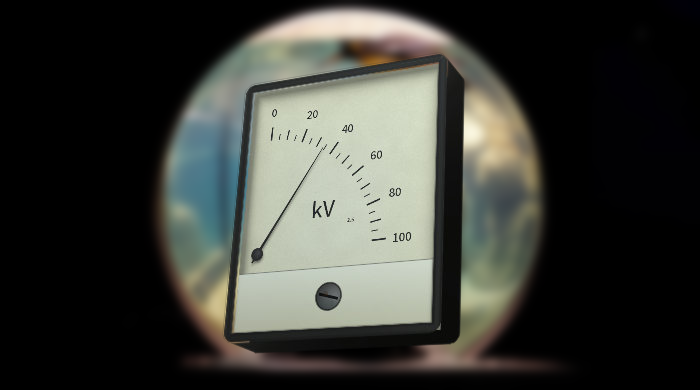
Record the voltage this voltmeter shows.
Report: 35 kV
